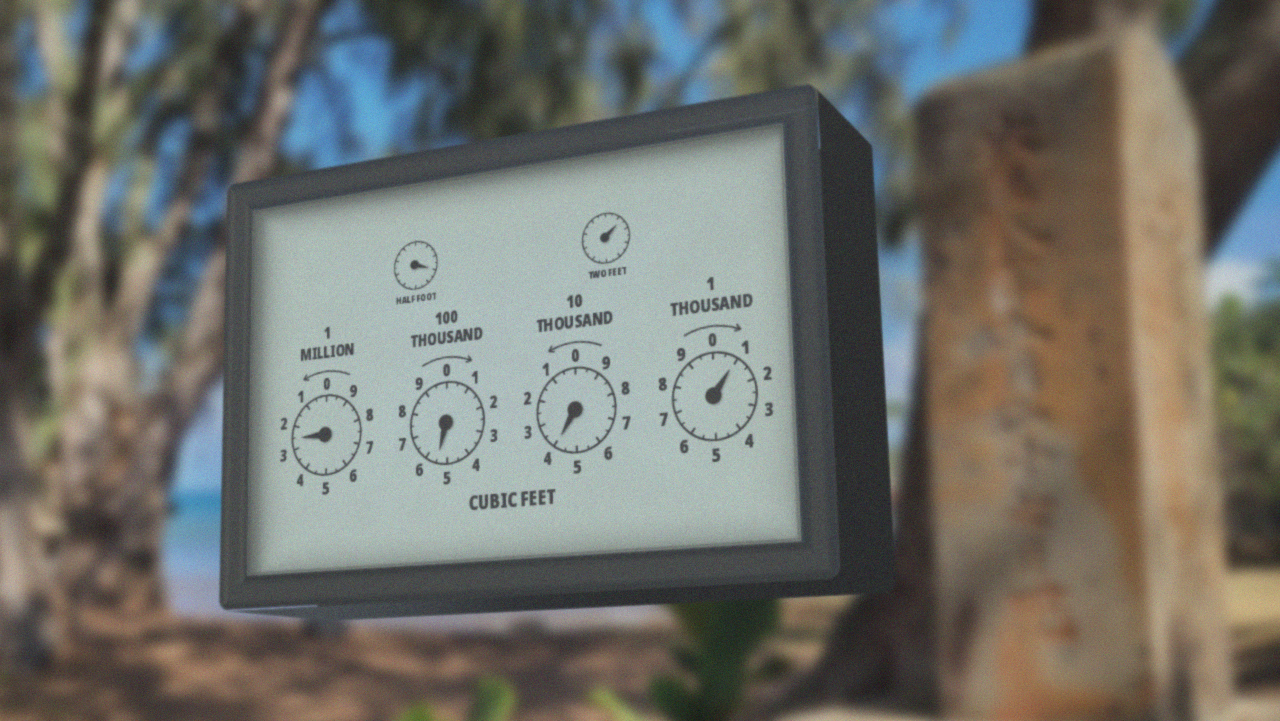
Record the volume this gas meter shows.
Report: 254100 ft³
